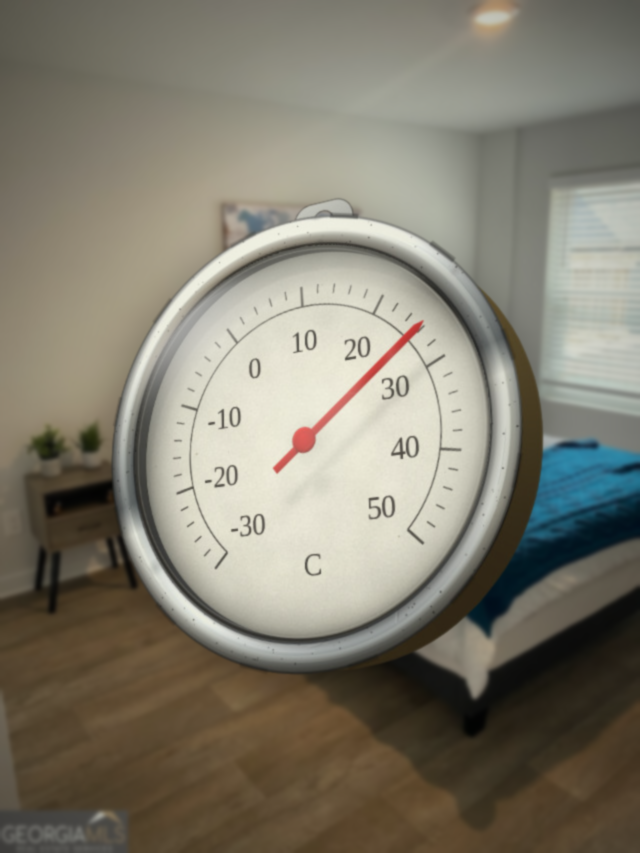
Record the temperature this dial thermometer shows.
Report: 26 °C
